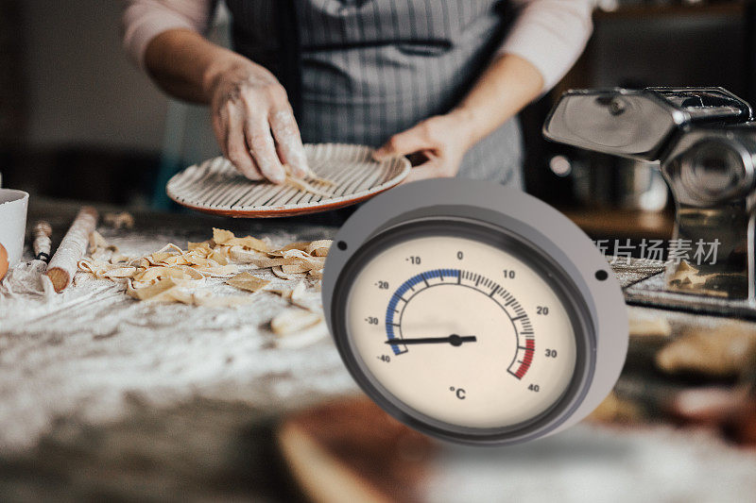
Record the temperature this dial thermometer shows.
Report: -35 °C
